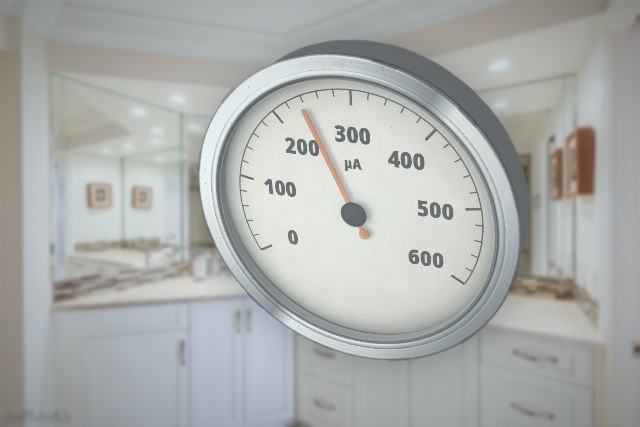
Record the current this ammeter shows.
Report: 240 µA
